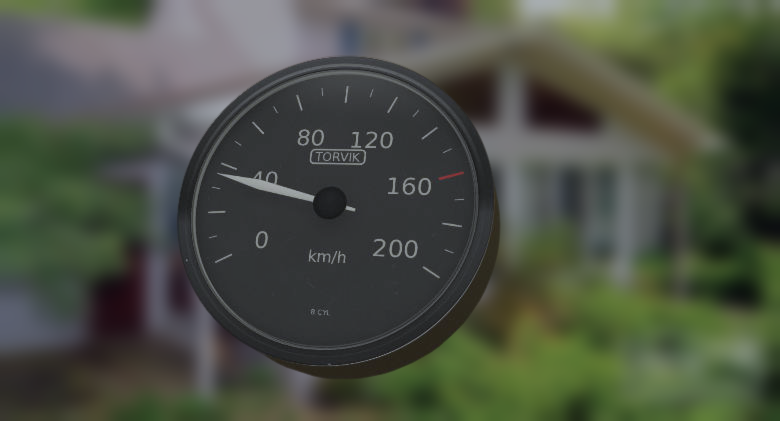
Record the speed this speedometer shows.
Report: 35 km/h
